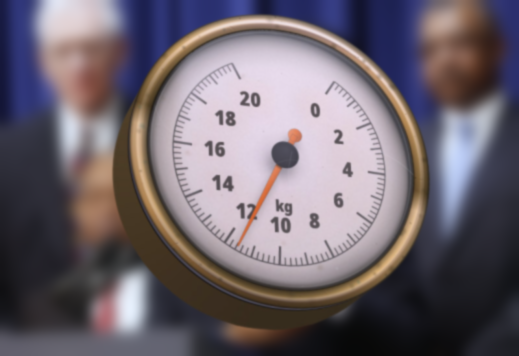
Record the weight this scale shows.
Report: 11.6 kg
